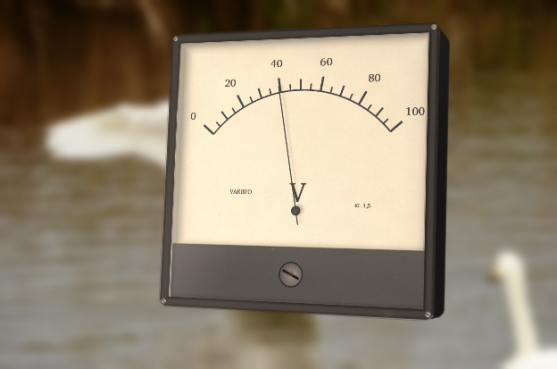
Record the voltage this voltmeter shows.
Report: 40 V
